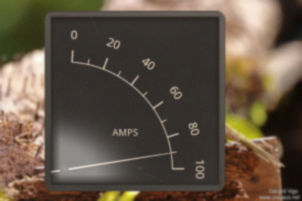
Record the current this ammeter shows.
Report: 90 A
